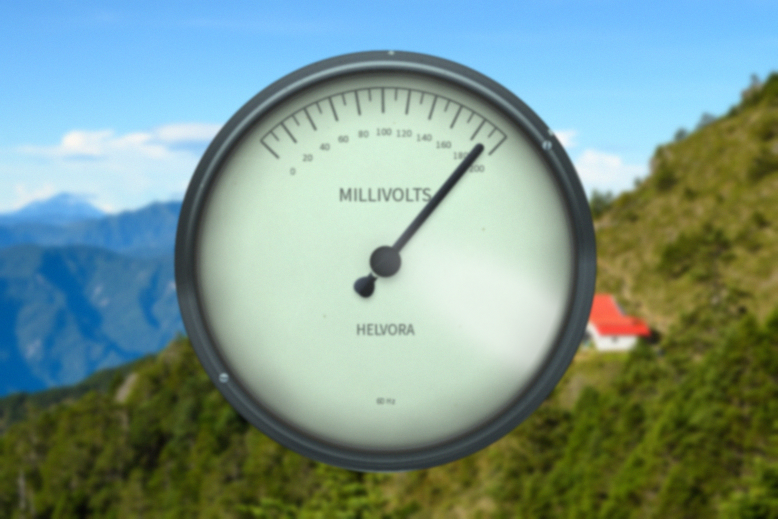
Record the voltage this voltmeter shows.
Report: 190 mV
